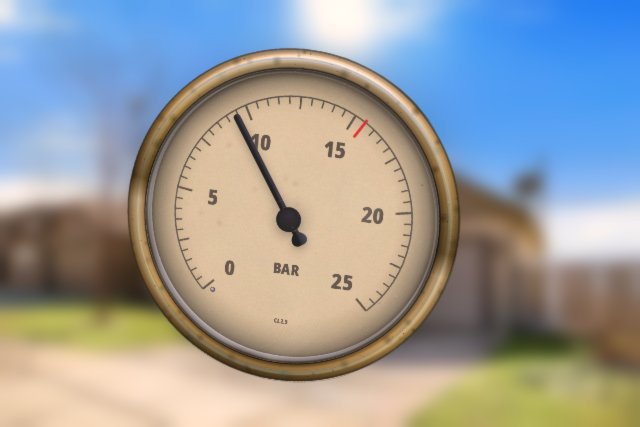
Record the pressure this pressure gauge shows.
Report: 9.5 bar
